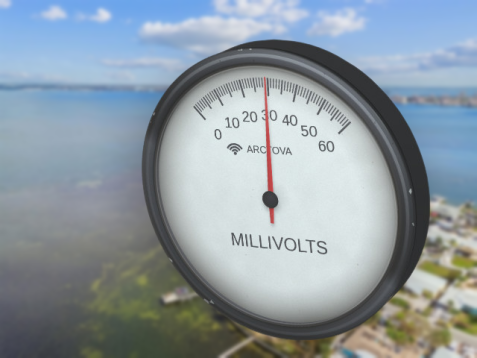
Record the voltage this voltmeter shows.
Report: 30 mV
